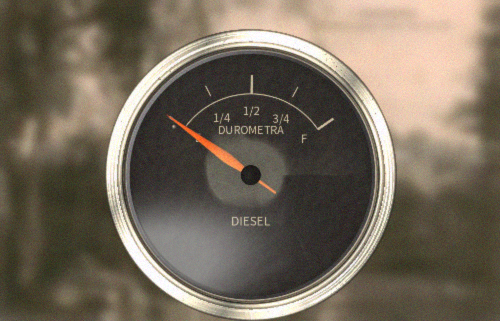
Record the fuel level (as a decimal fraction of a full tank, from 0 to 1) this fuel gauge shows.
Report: 0
